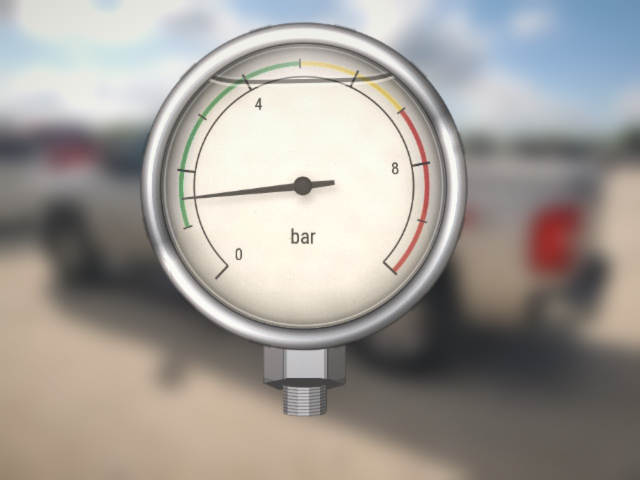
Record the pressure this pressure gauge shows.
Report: 1.5 bar
